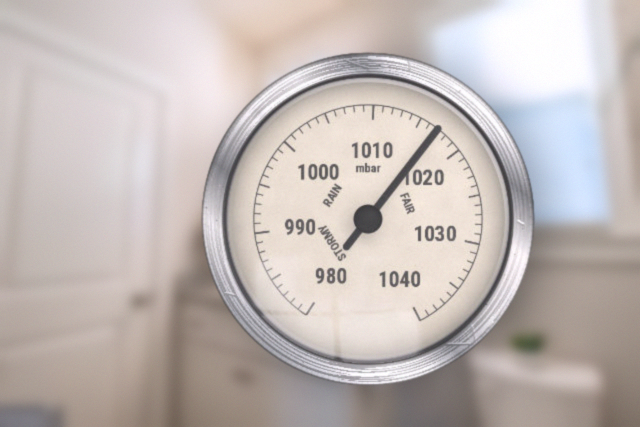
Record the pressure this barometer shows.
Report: 1017 mbar
